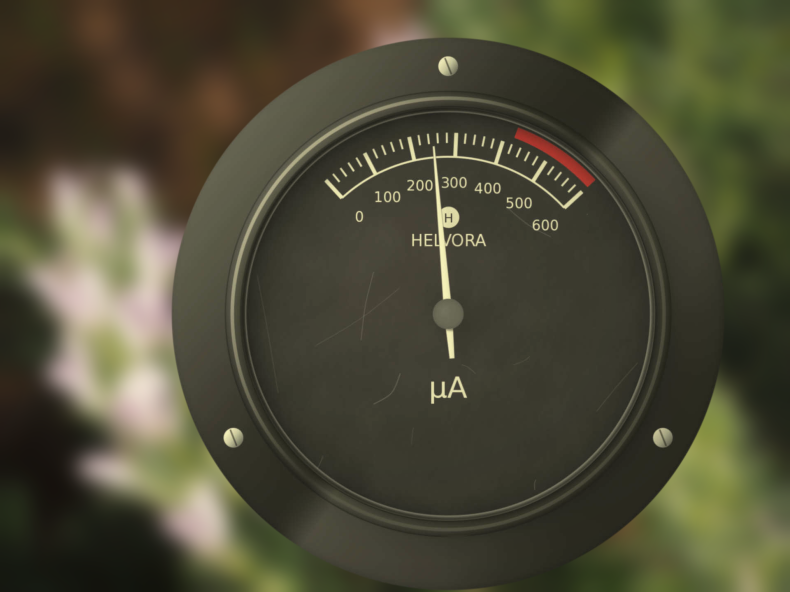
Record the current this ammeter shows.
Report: 250 µA
